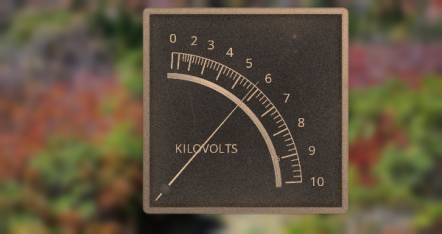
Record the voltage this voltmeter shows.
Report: 5.8 kV
